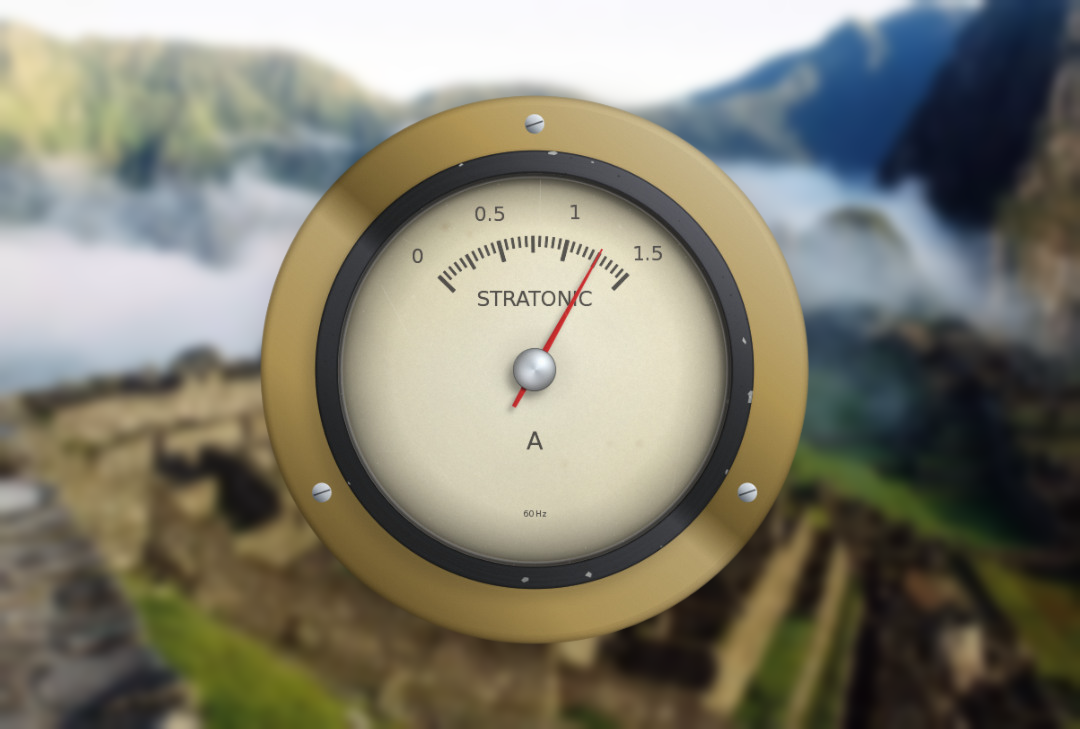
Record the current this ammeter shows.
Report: 1.25 A
